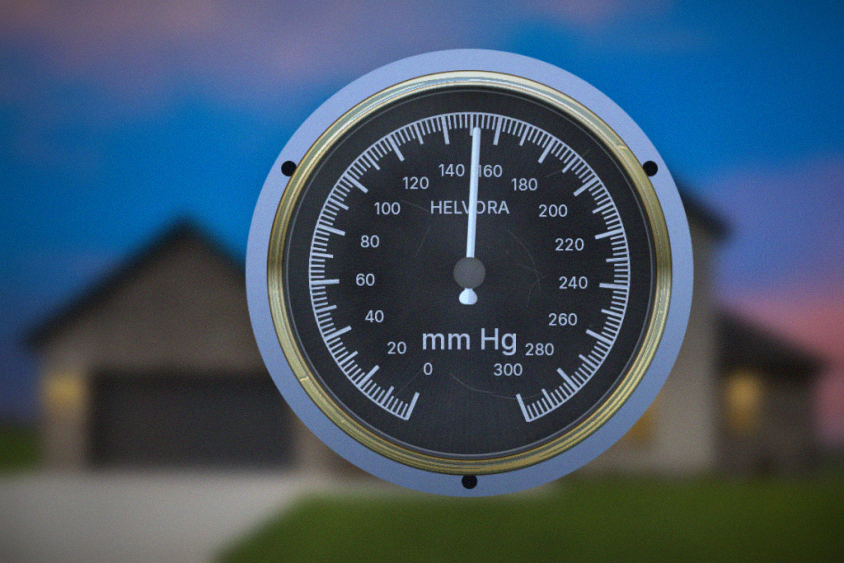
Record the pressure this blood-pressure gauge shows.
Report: 152 mmHg
